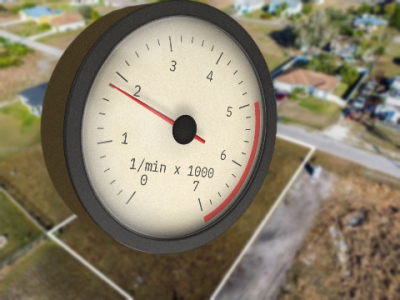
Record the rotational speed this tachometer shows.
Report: 1800 rpm
